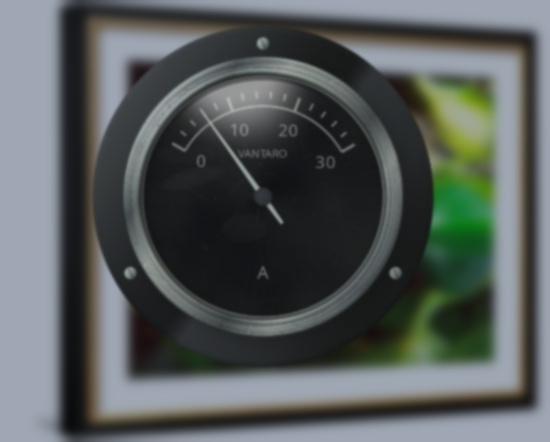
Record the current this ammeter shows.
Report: 6 A
